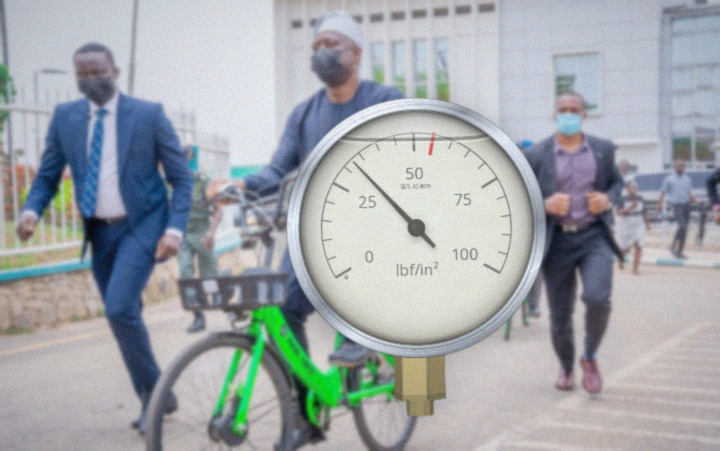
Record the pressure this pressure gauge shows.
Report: 32.5 psi
